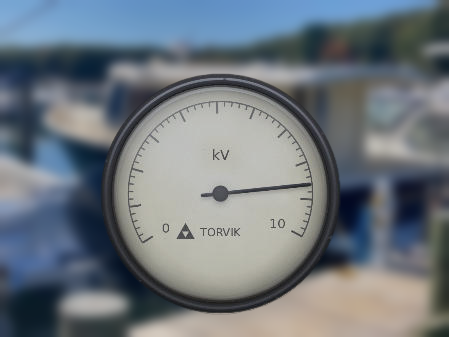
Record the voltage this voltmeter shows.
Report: 8.6 kV
